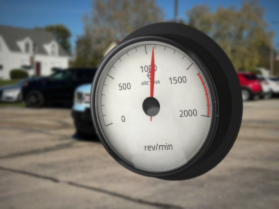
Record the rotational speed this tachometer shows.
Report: 1100 rpm
